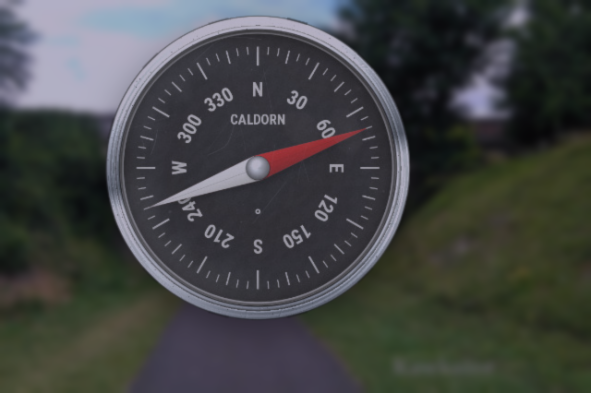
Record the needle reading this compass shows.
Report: 70 °
